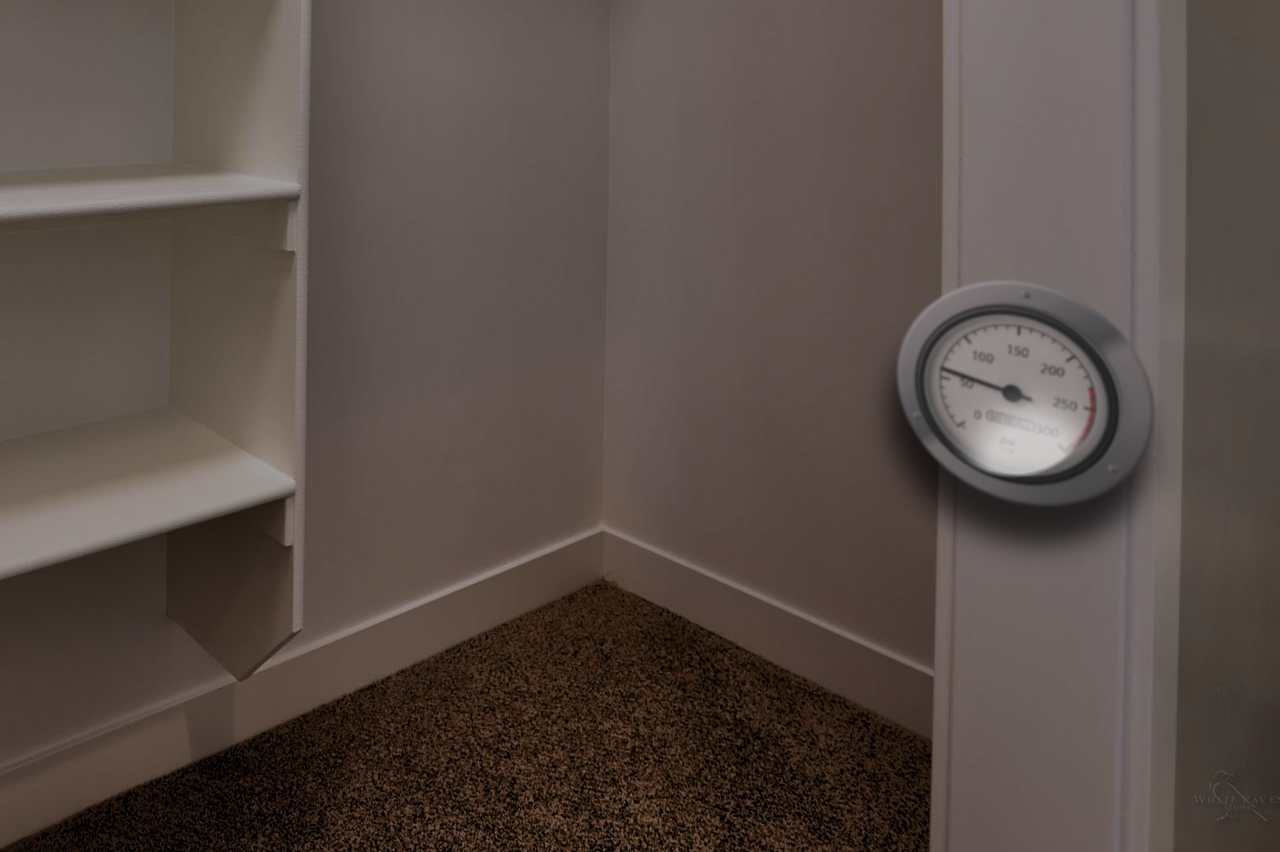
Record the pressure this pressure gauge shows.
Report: 60 psi
